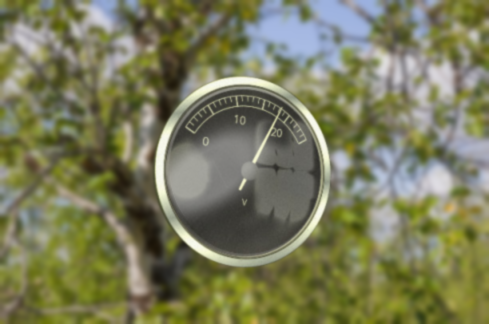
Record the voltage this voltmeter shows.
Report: 18 V
